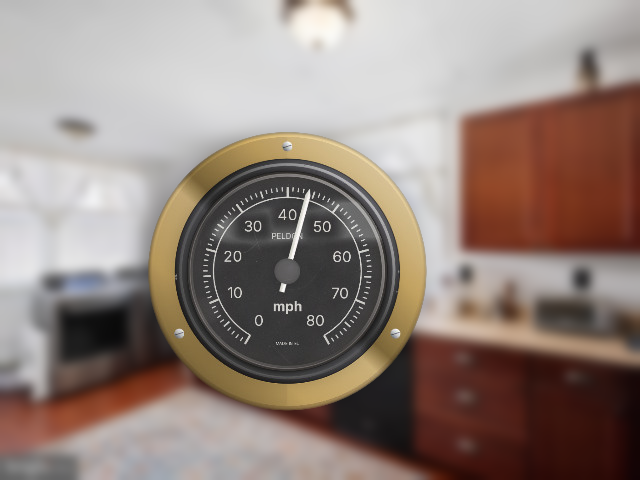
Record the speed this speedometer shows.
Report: 44 mph
